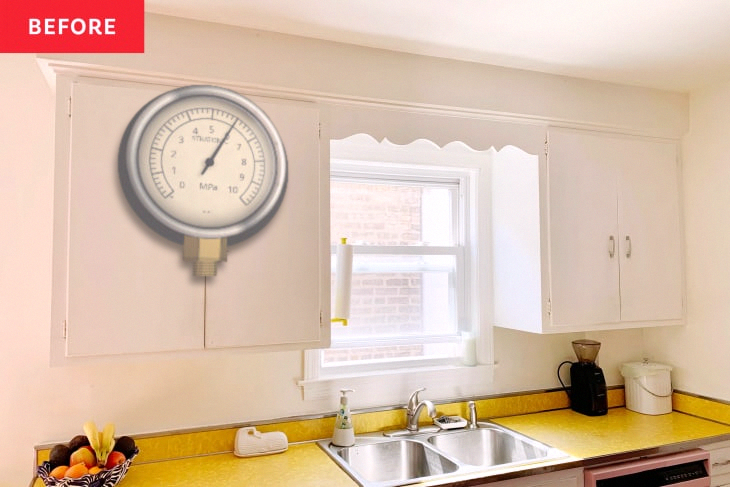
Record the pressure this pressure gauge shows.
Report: 6 MPa
